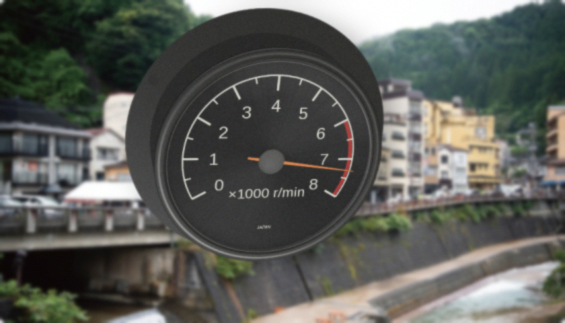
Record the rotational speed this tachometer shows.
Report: 7250 rpm
